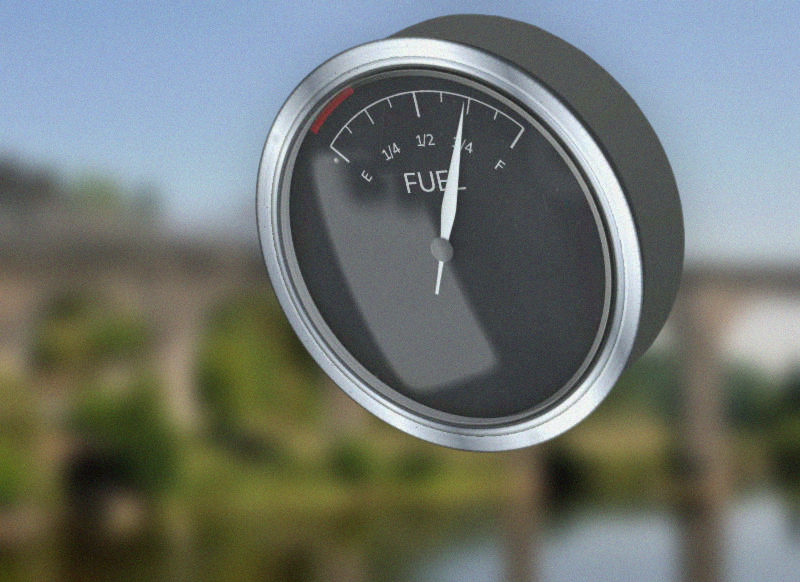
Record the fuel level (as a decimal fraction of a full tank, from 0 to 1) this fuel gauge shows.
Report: 0.75
